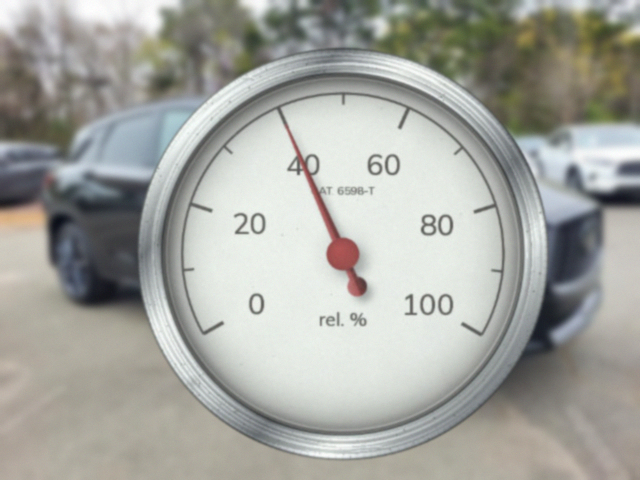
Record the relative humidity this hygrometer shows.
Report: 40 %
